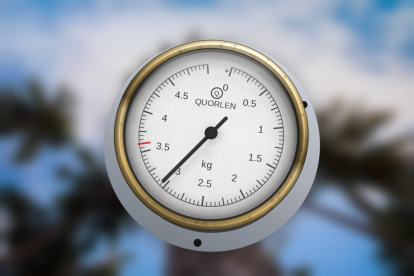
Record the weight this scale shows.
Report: 3.05 kg
